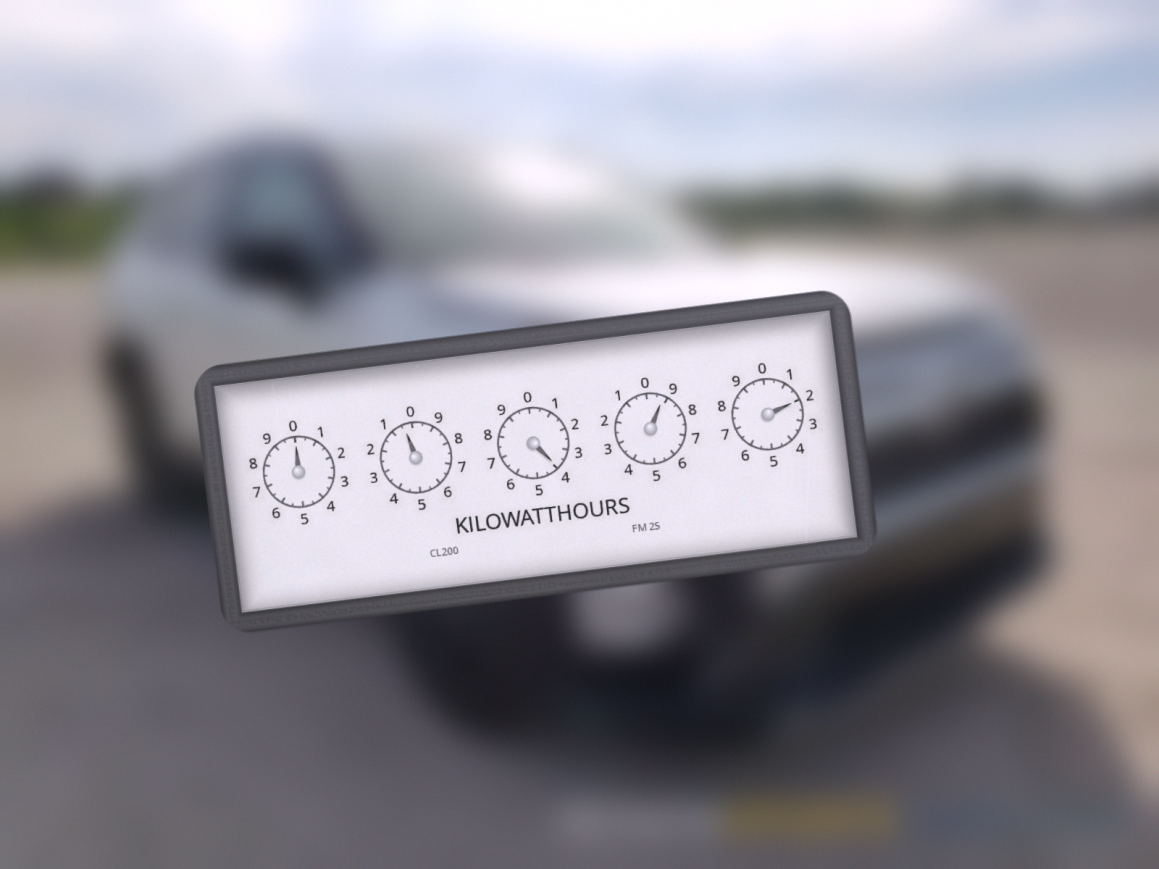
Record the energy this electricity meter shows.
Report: 392 kWh
